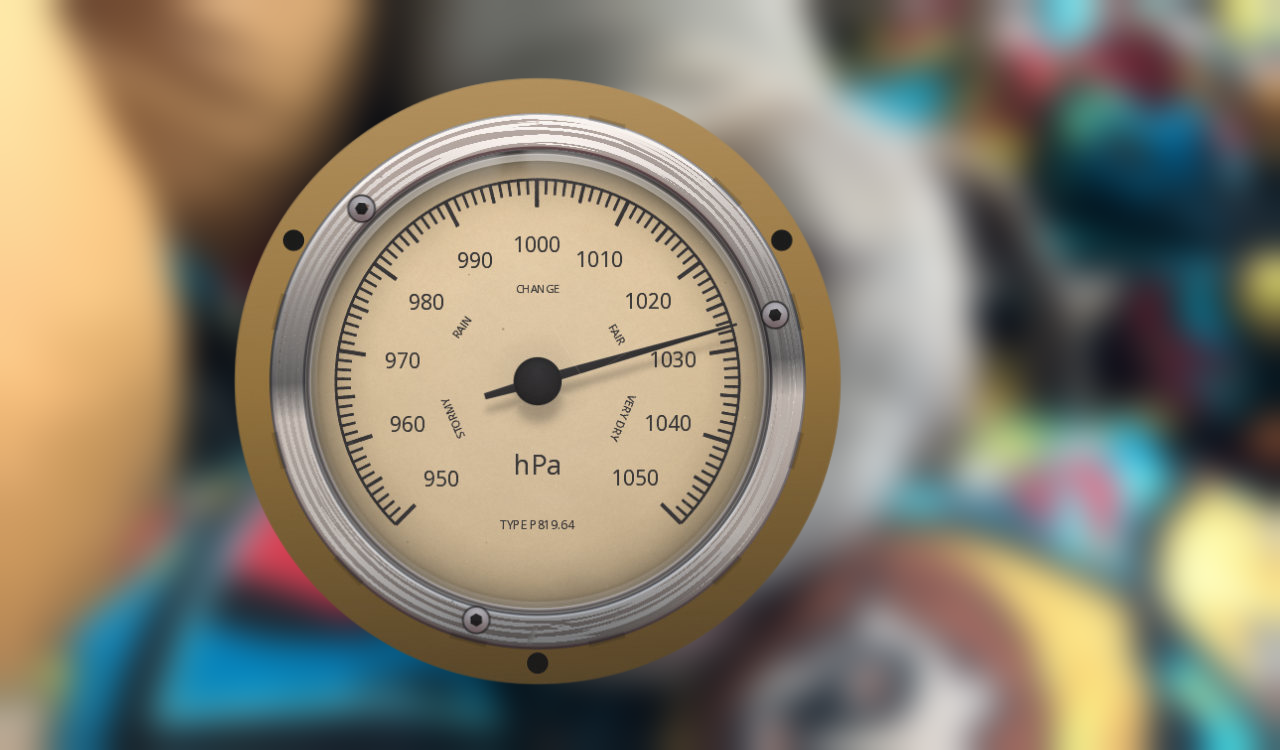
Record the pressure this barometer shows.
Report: 1027.5 hPa
